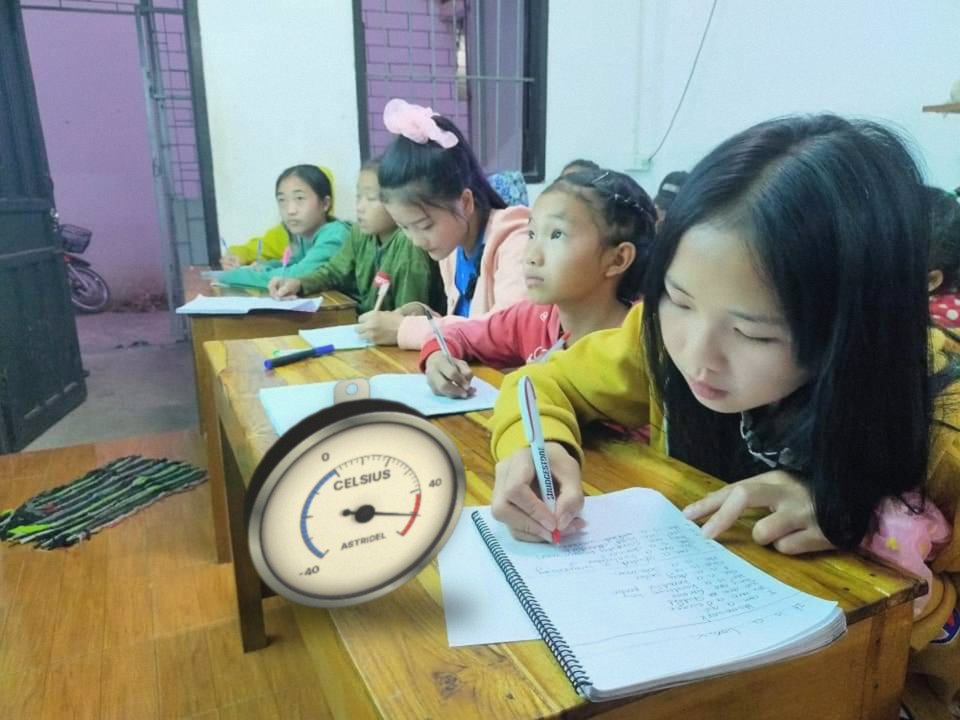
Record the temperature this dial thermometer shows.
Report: 50 °C
